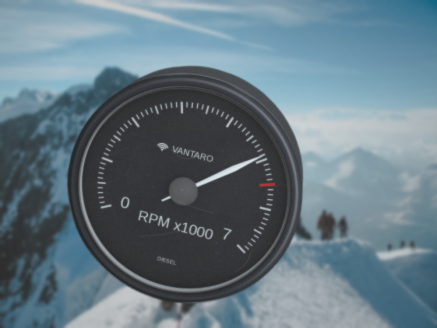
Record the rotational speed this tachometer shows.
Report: 4900 rpm
